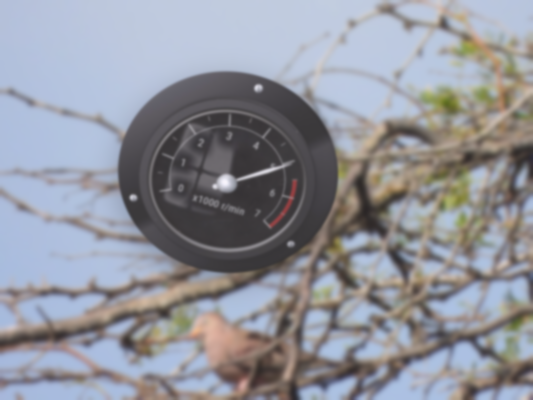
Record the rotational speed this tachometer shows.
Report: 5000 rpm
